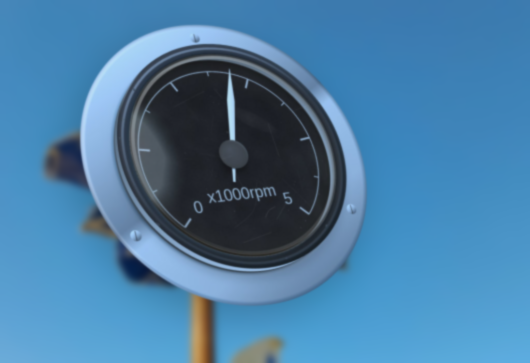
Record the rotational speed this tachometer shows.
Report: 2750 rpm
